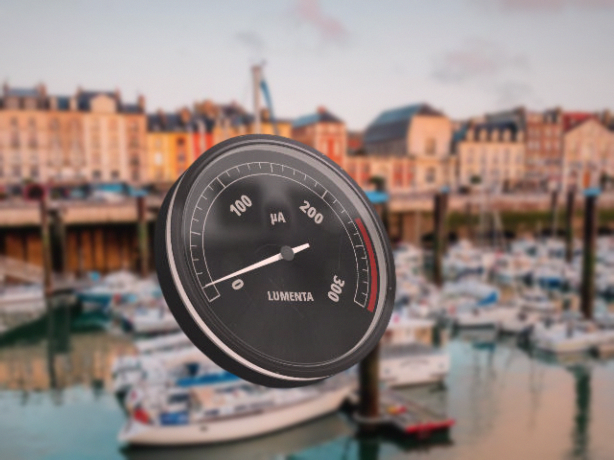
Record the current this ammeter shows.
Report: 10 µA
